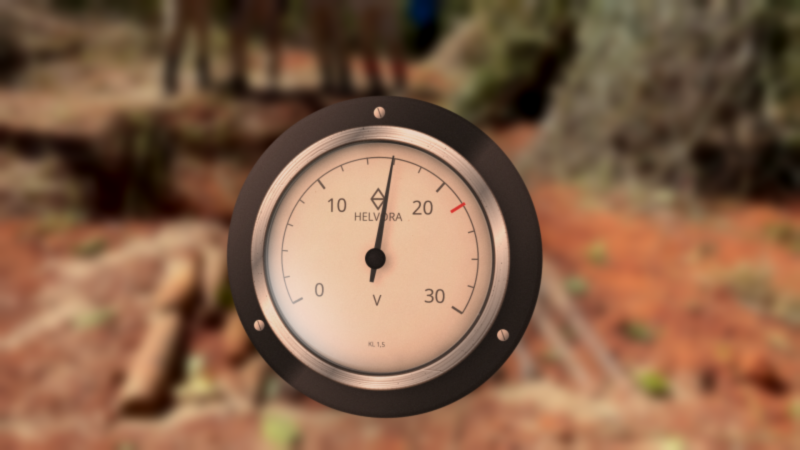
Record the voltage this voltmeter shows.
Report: 16 V
